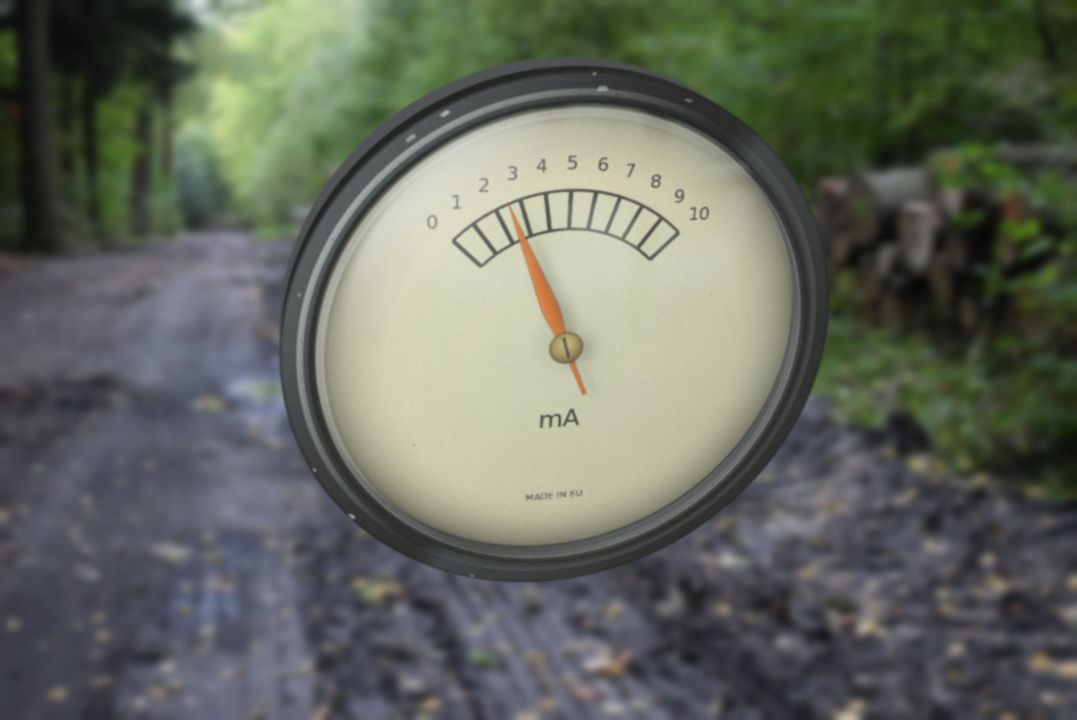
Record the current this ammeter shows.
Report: 2.5 mA
